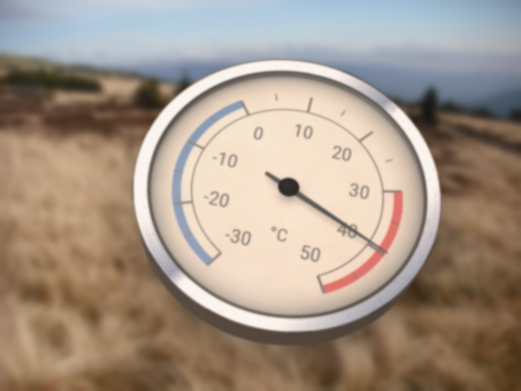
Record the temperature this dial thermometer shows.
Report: 40 °C
